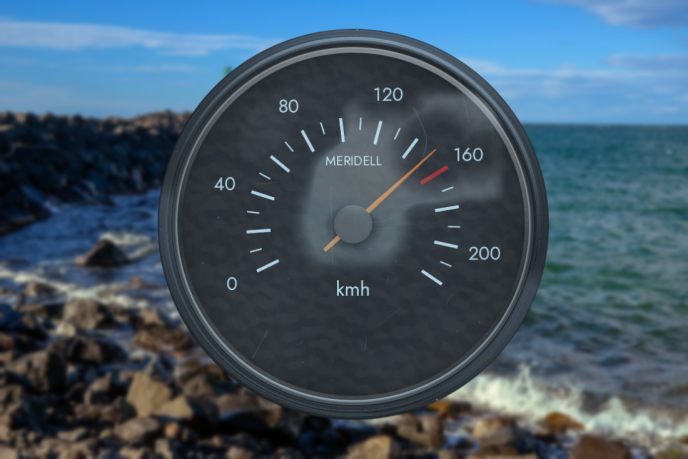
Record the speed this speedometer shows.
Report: 150 km/h
